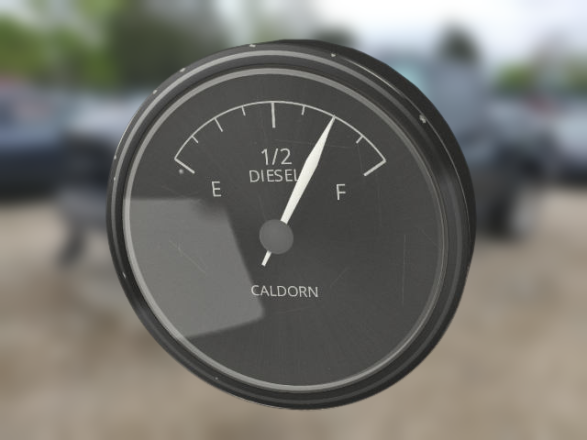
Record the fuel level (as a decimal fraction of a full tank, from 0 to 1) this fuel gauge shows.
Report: 0.75
